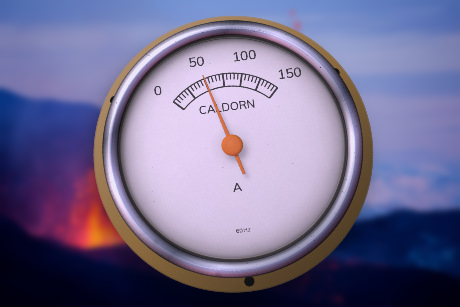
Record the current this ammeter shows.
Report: 50 A
